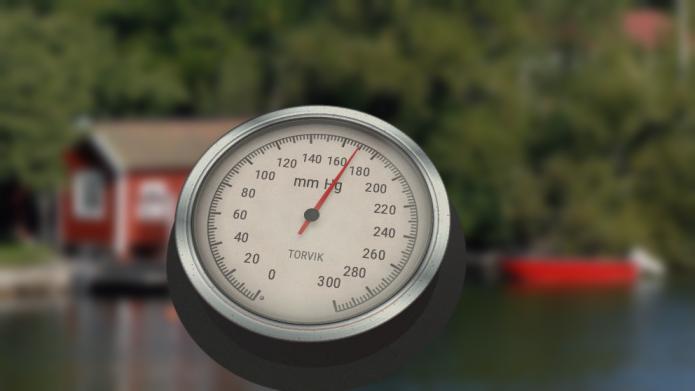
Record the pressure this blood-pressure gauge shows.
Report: 170 mmHg
